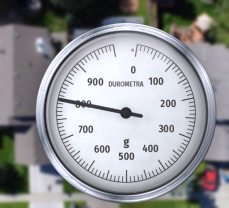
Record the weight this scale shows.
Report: 800 g
